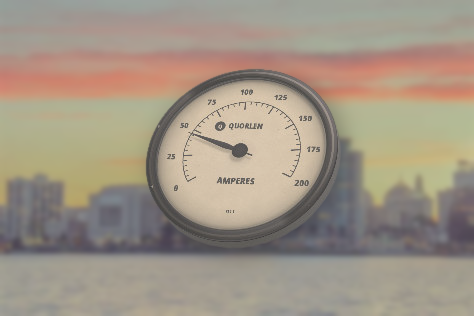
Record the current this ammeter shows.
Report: 45 A
